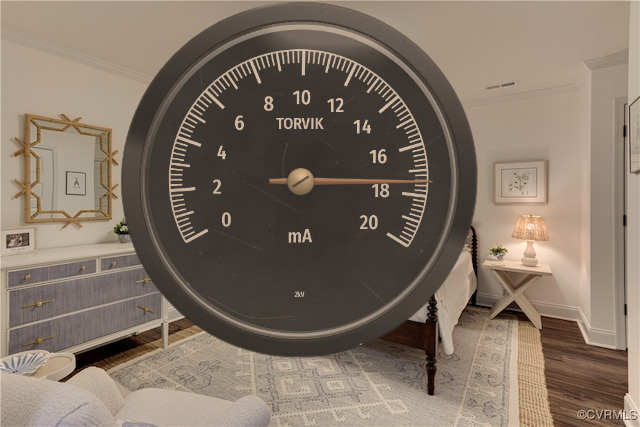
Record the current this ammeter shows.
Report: 17.4 mA
